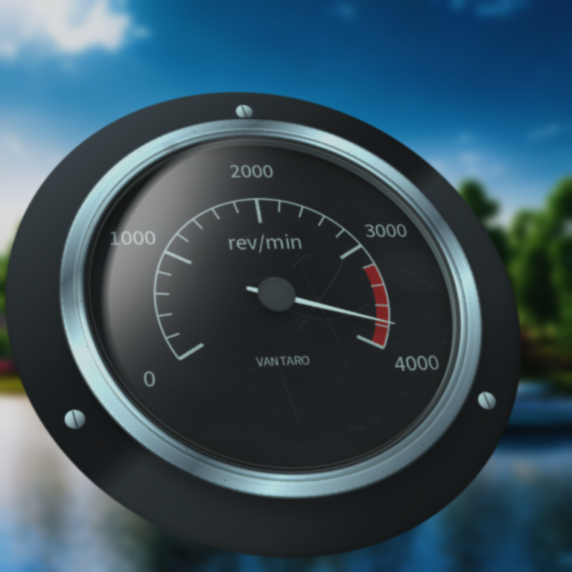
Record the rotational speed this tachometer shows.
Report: 3800 rpm
